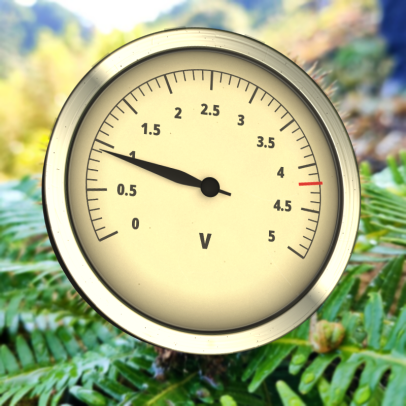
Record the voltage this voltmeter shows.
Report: 0.9 V
